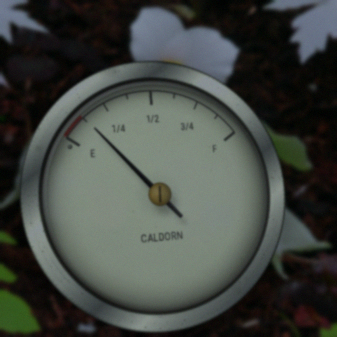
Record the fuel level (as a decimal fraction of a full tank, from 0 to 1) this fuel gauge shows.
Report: 0.125
